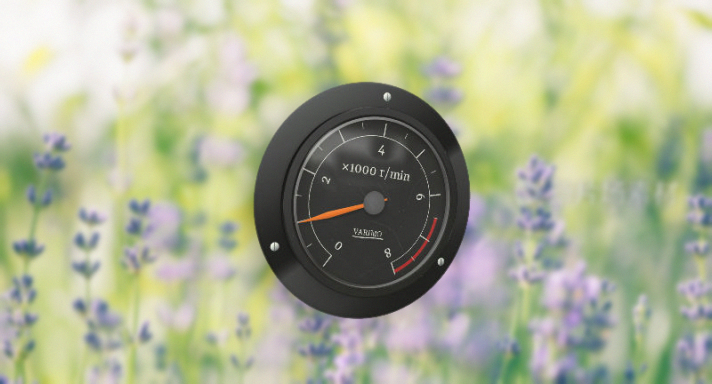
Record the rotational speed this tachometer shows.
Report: 1000 rpm
